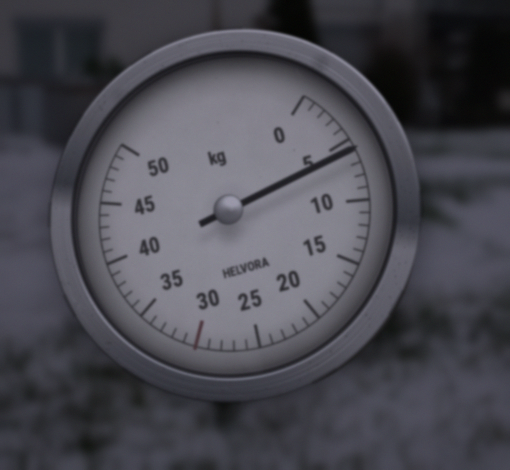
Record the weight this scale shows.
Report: 6 kg
